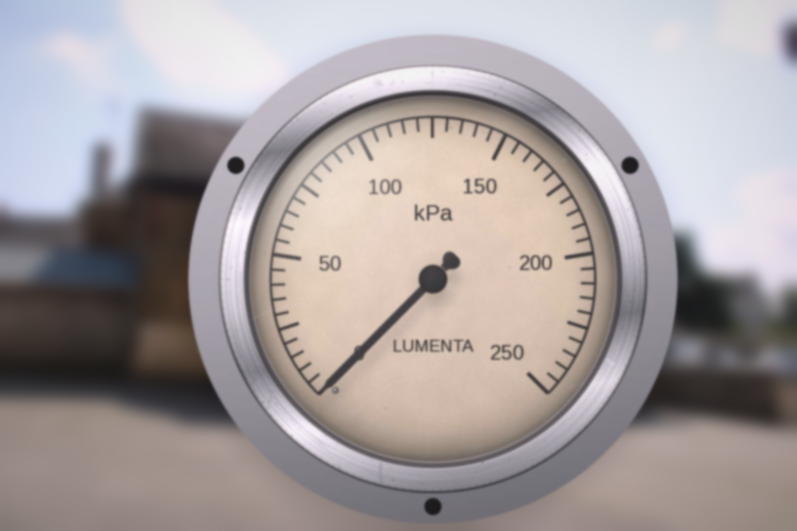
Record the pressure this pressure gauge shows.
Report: 0 kPa
